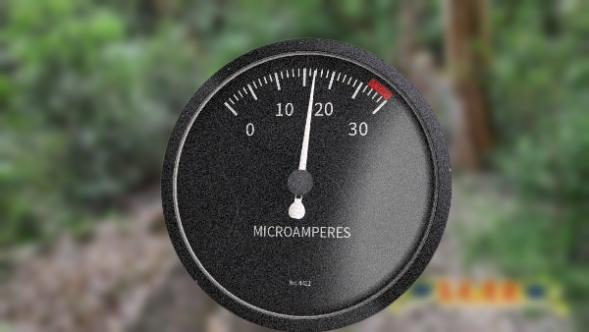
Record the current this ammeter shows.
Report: 17 µA
